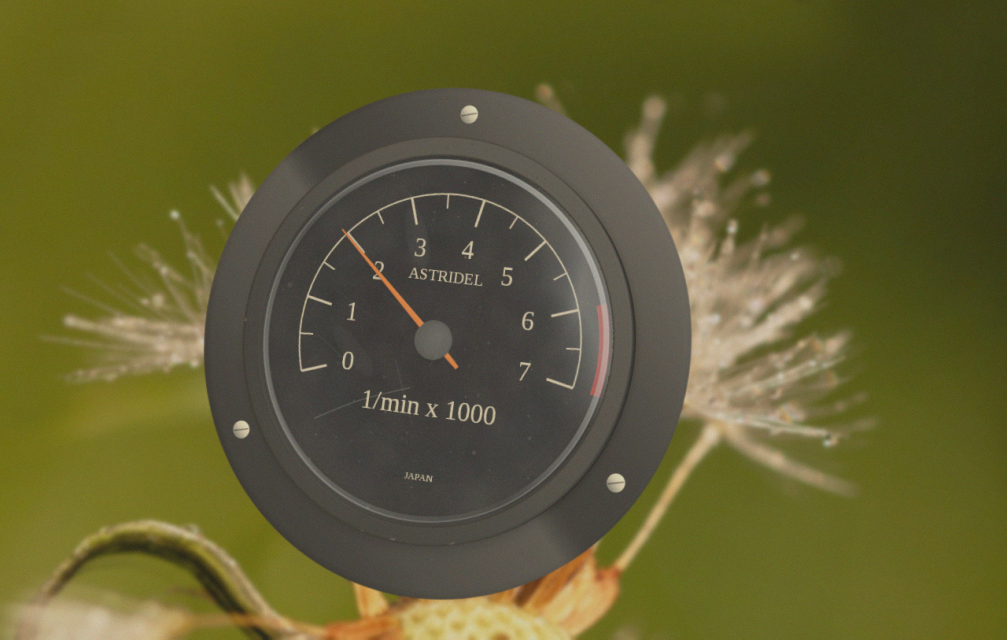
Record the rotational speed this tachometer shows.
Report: 2000 rpm
